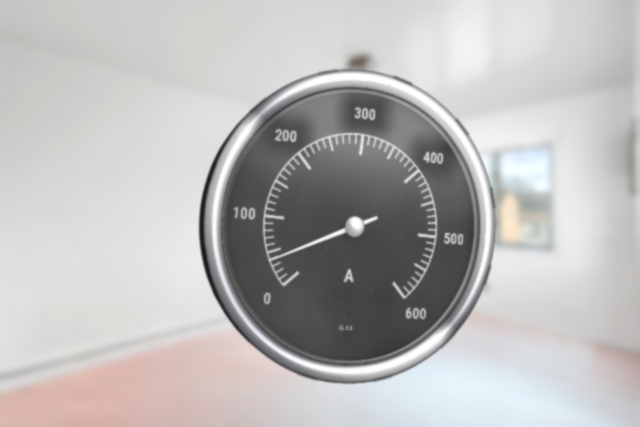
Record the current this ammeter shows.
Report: 40 A
